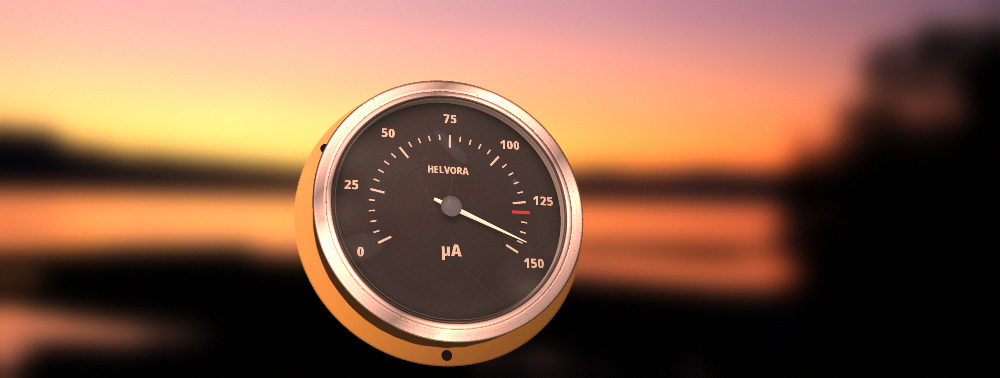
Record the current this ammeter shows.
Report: 145 µA
